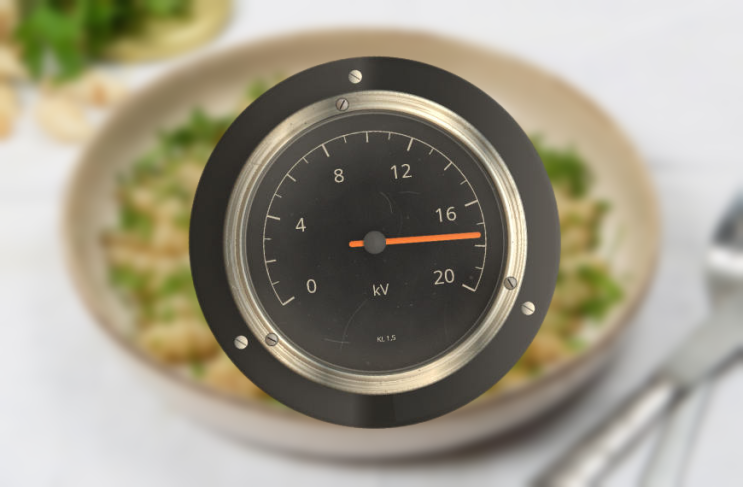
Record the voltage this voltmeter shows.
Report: 17.5 kV
